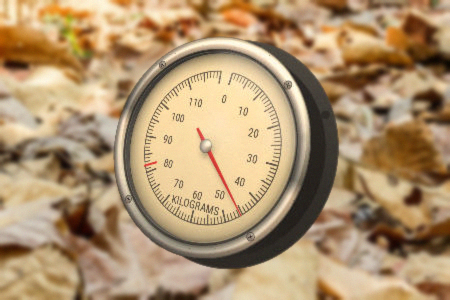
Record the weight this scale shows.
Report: 45 kg
